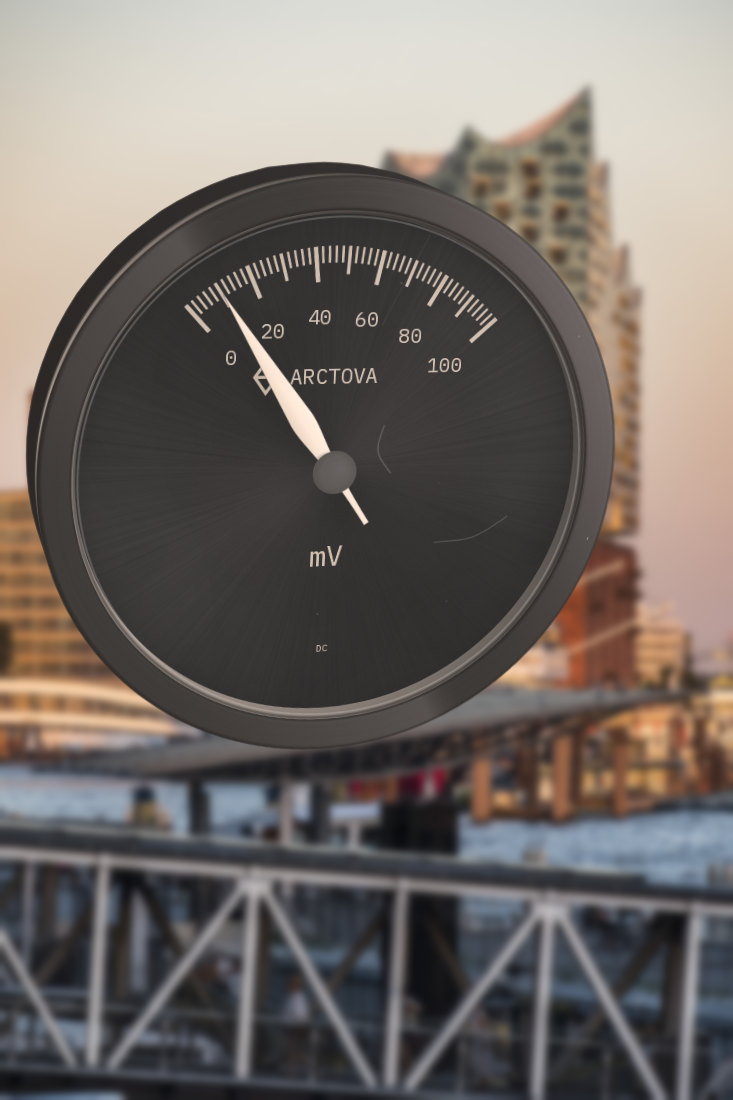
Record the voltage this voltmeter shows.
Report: 10 mV
